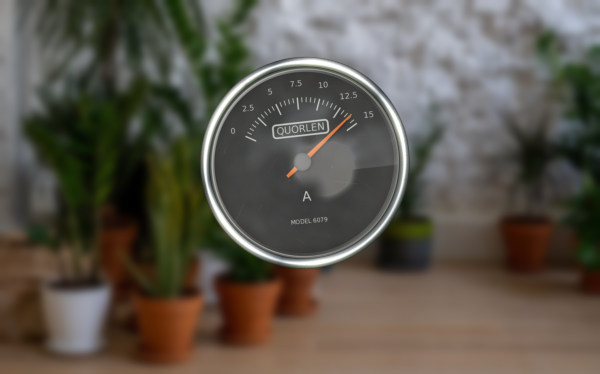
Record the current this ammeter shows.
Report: 14 A
